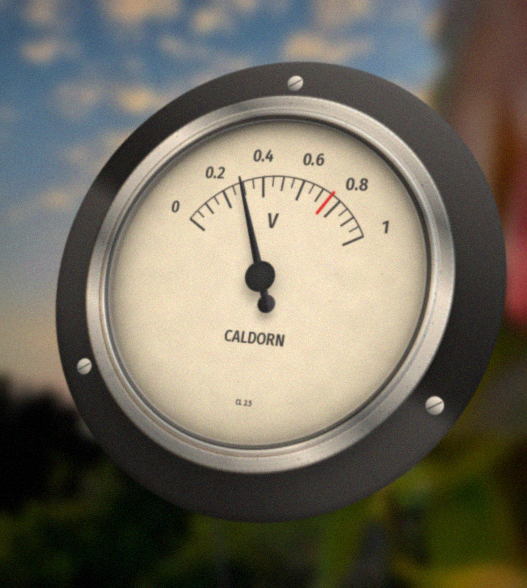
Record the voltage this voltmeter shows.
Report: 0.3 V
